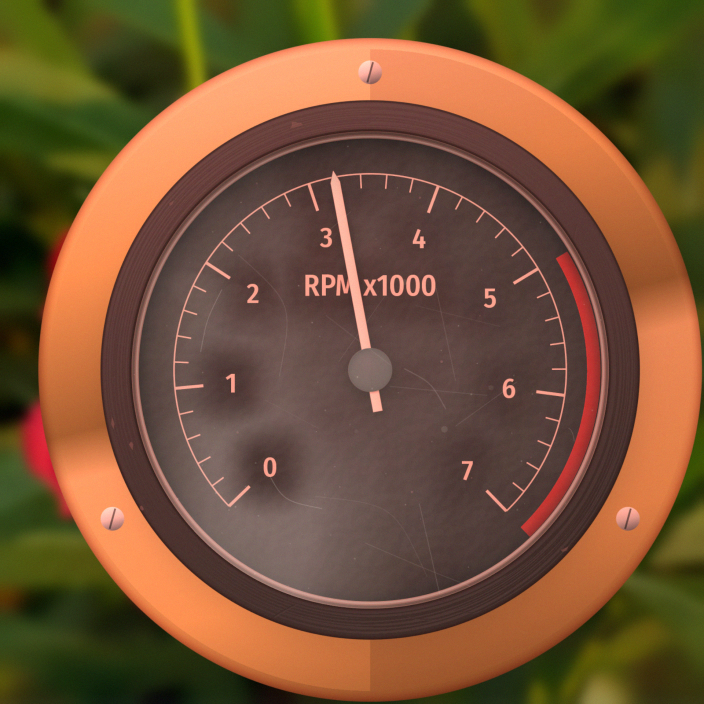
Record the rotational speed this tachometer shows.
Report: 3200 rpm
